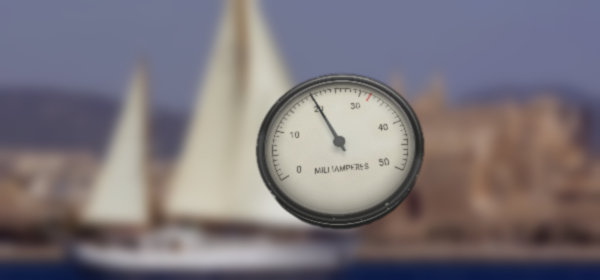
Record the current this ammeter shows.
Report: 20 mA
